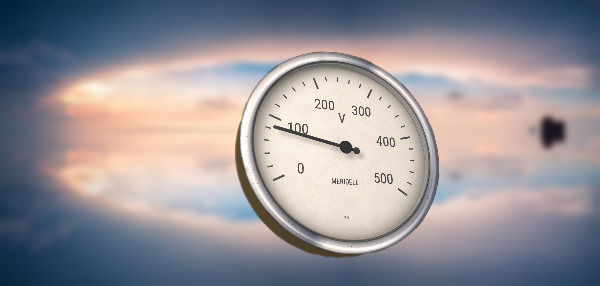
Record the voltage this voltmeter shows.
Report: 80 V
